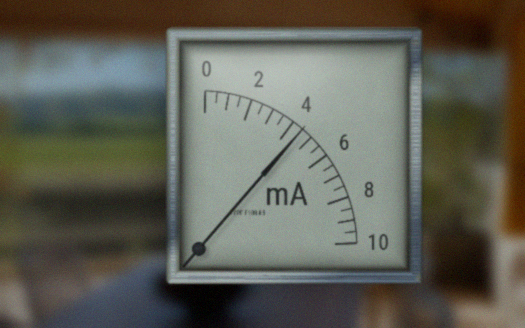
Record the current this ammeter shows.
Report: 4.5 mA
